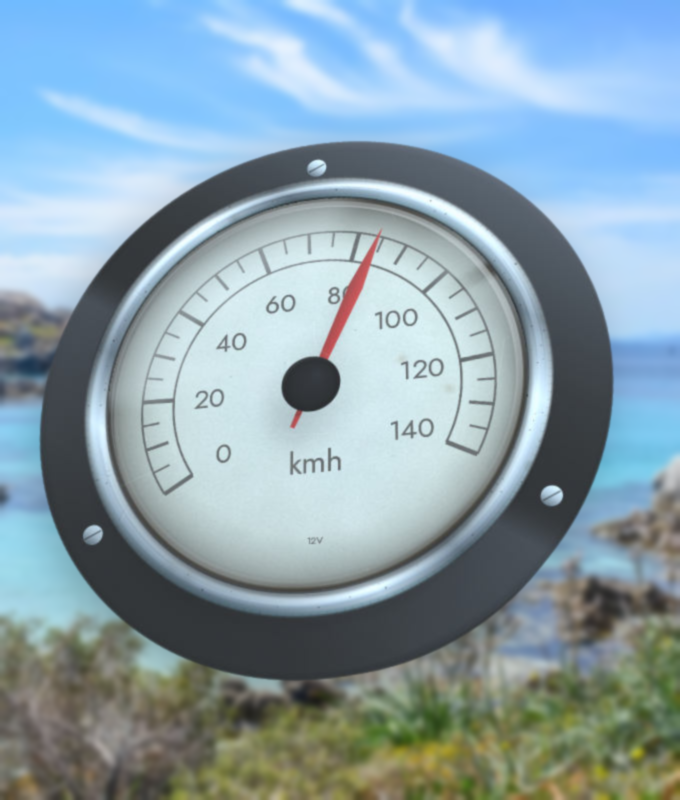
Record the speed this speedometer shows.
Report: 85 km/h
